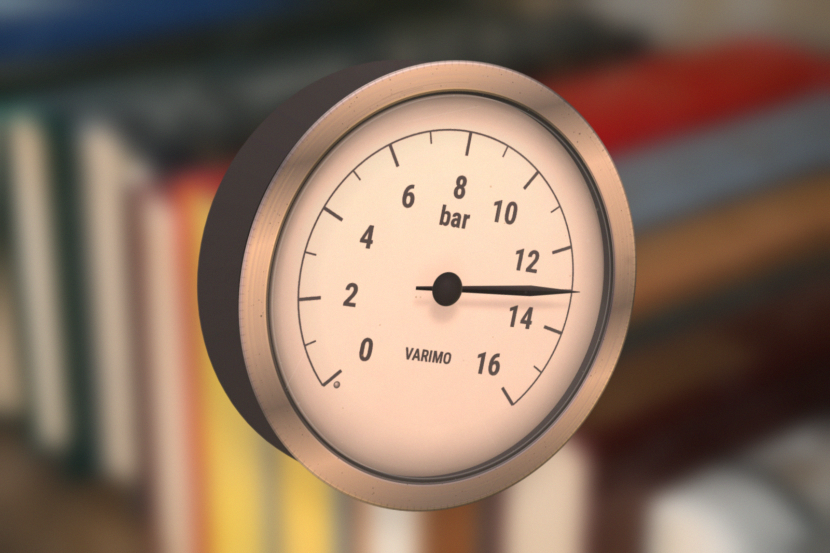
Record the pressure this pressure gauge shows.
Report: 13 bar
